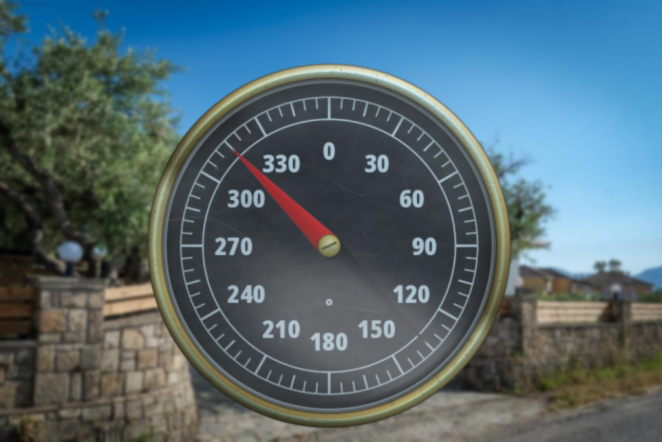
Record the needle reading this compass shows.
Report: 315 °
